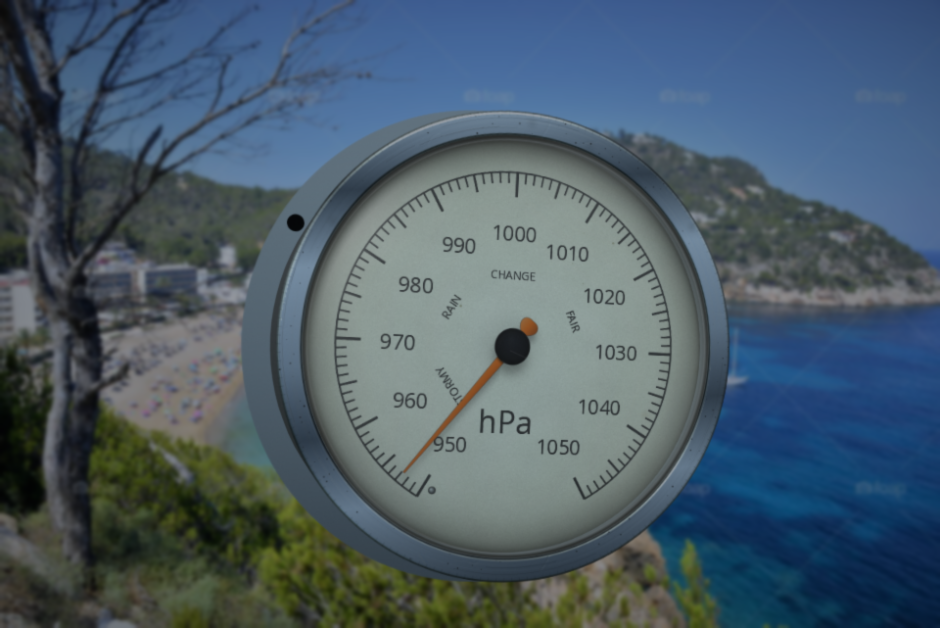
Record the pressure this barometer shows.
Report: 953 hPa
